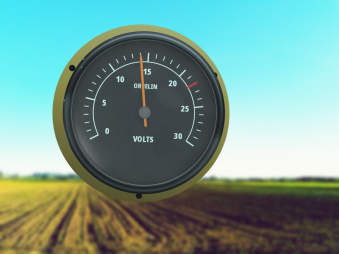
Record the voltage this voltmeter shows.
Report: 14 V
